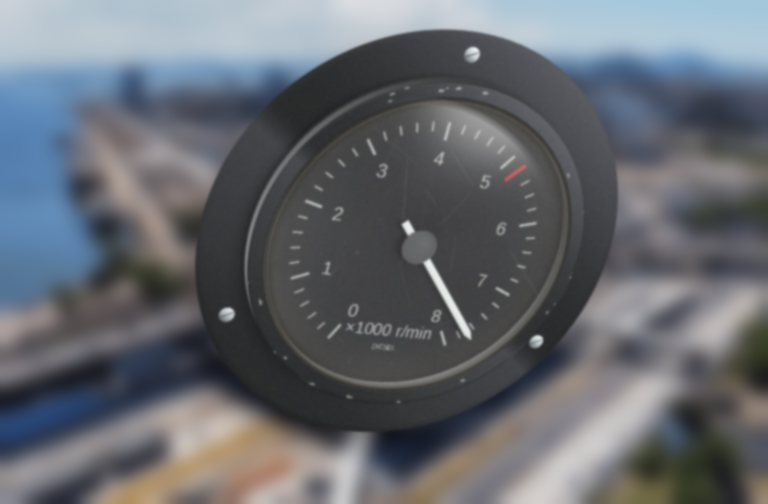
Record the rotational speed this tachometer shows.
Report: 7700 rpm
